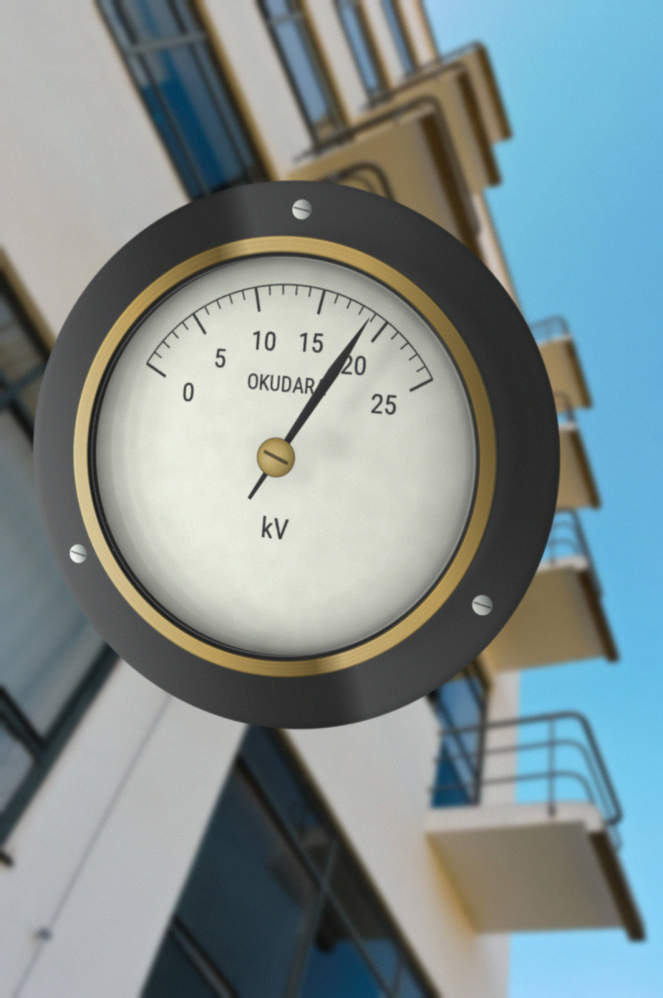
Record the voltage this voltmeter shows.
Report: 19 kV
